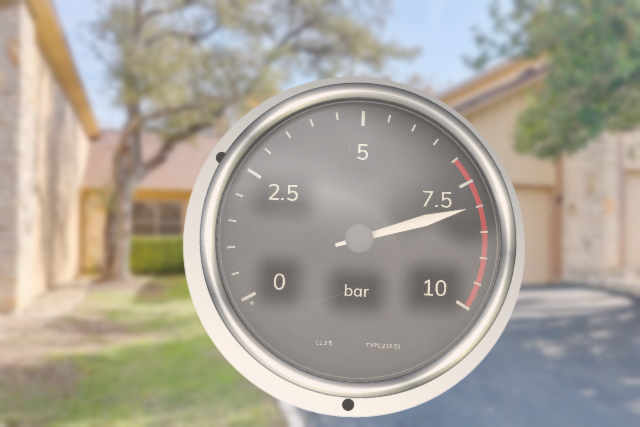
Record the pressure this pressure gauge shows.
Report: 8 bar
